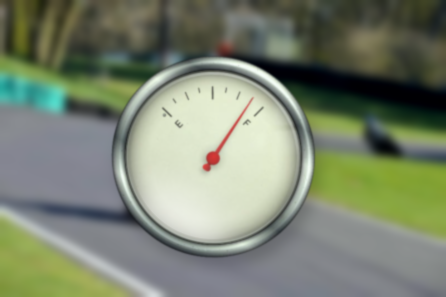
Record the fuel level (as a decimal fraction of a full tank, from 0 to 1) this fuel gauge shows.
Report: 0.875
